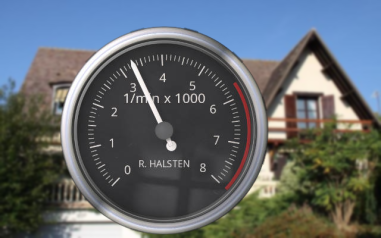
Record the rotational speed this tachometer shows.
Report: 3300 rpm
